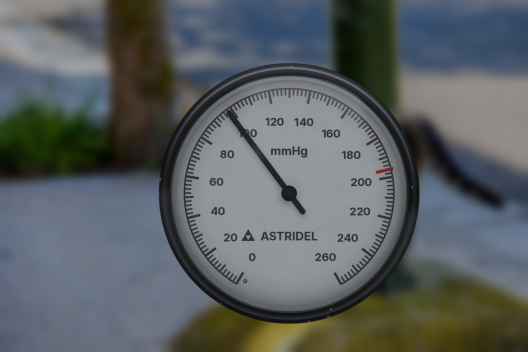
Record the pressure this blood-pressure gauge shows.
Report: 98 mmHg
